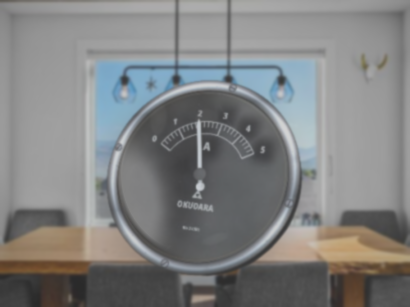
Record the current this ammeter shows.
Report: 2 A
